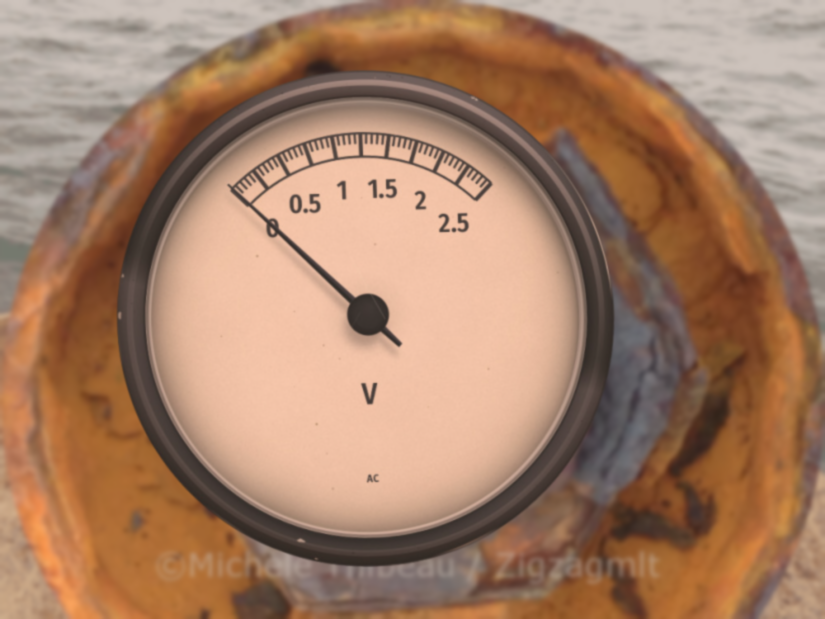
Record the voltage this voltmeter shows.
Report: 0 V
